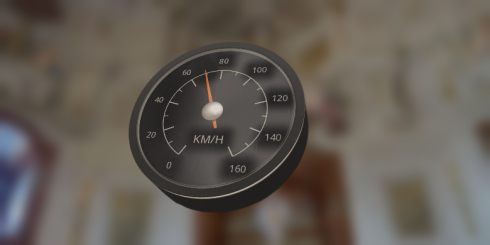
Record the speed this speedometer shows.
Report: 70 km/h
